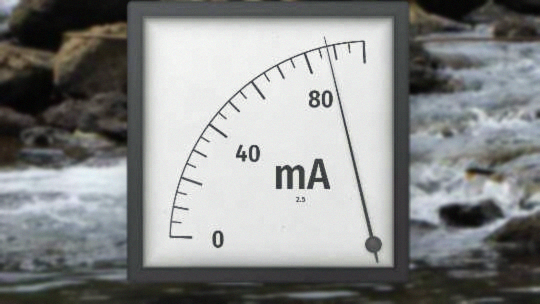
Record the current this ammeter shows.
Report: 87.5 mA
